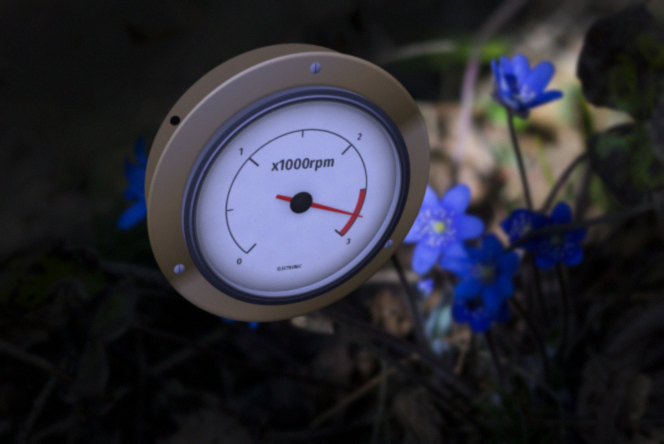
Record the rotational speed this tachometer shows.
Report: 2750 rpm
